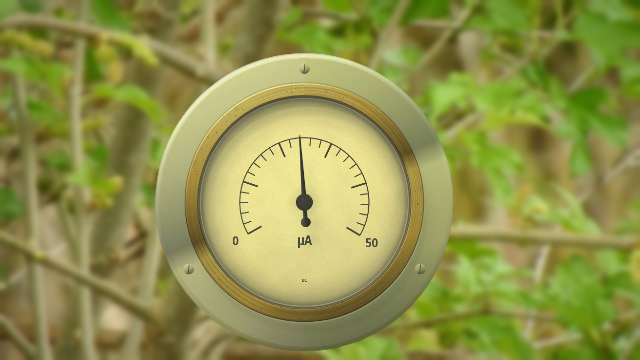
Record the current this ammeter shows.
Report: 24 µA
